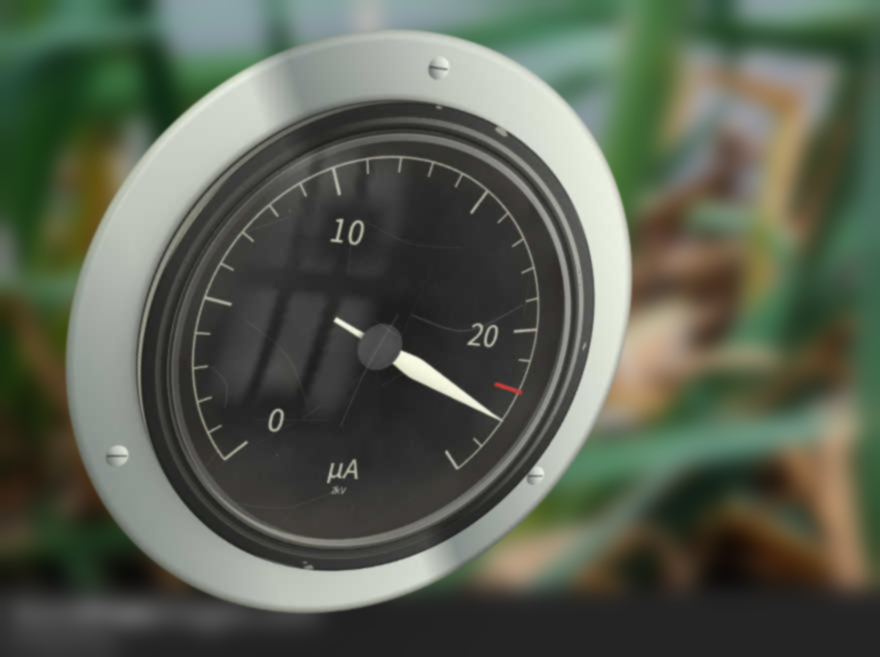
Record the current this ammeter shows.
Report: 23 µA
